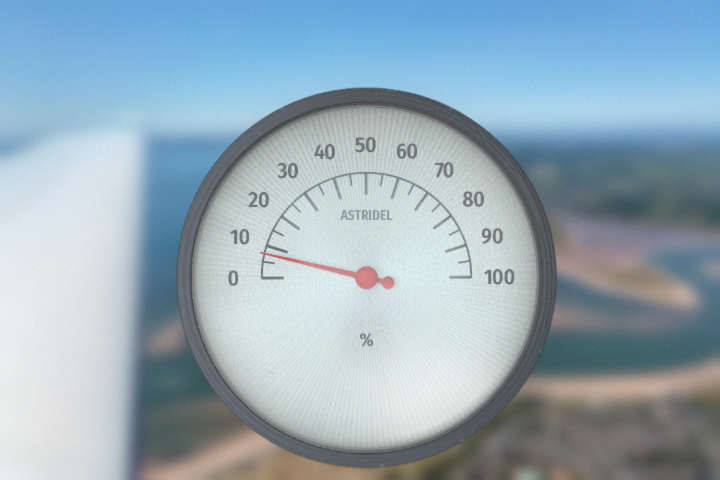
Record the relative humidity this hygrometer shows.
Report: 7.5 %
